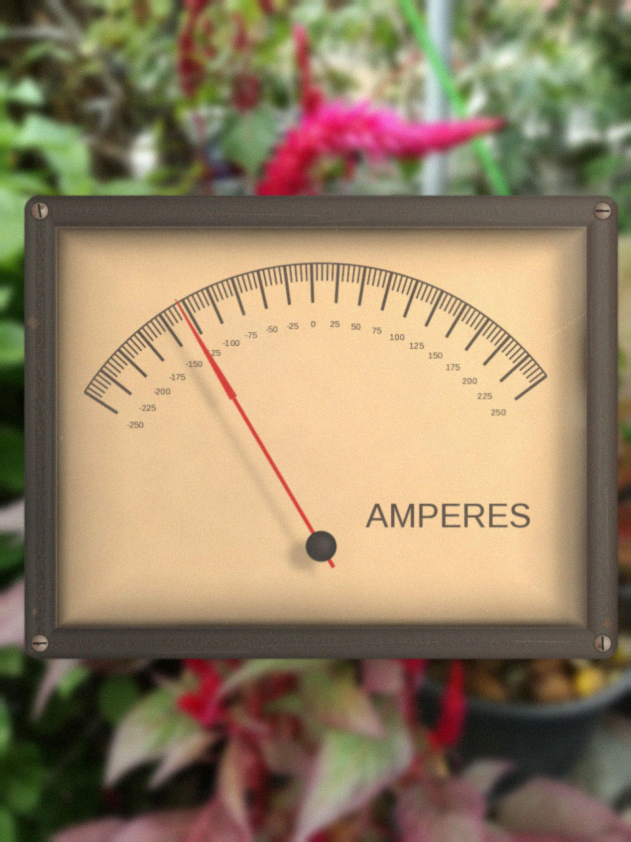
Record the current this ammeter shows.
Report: -130 A
